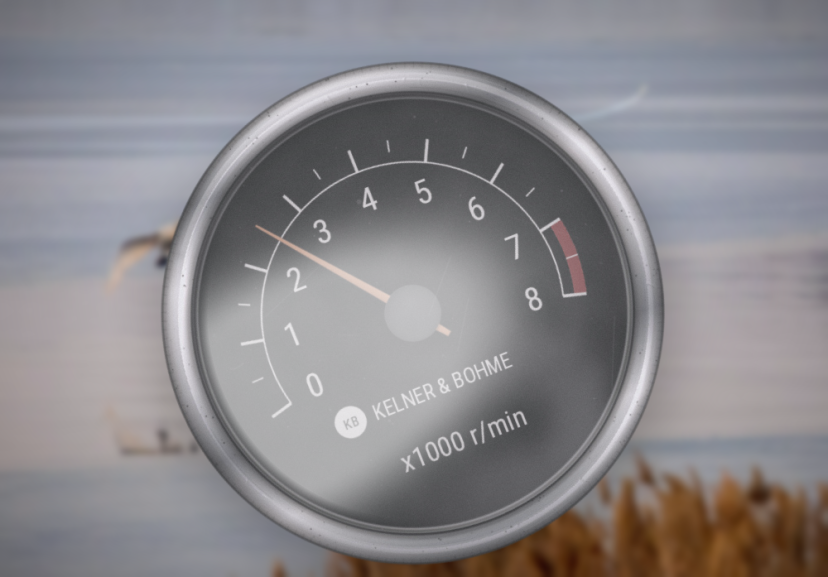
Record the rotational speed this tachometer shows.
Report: 2500 rpm
